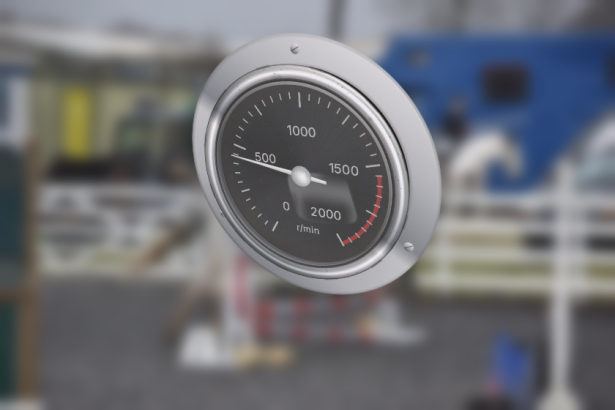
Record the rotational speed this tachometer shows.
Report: 450 rpm
